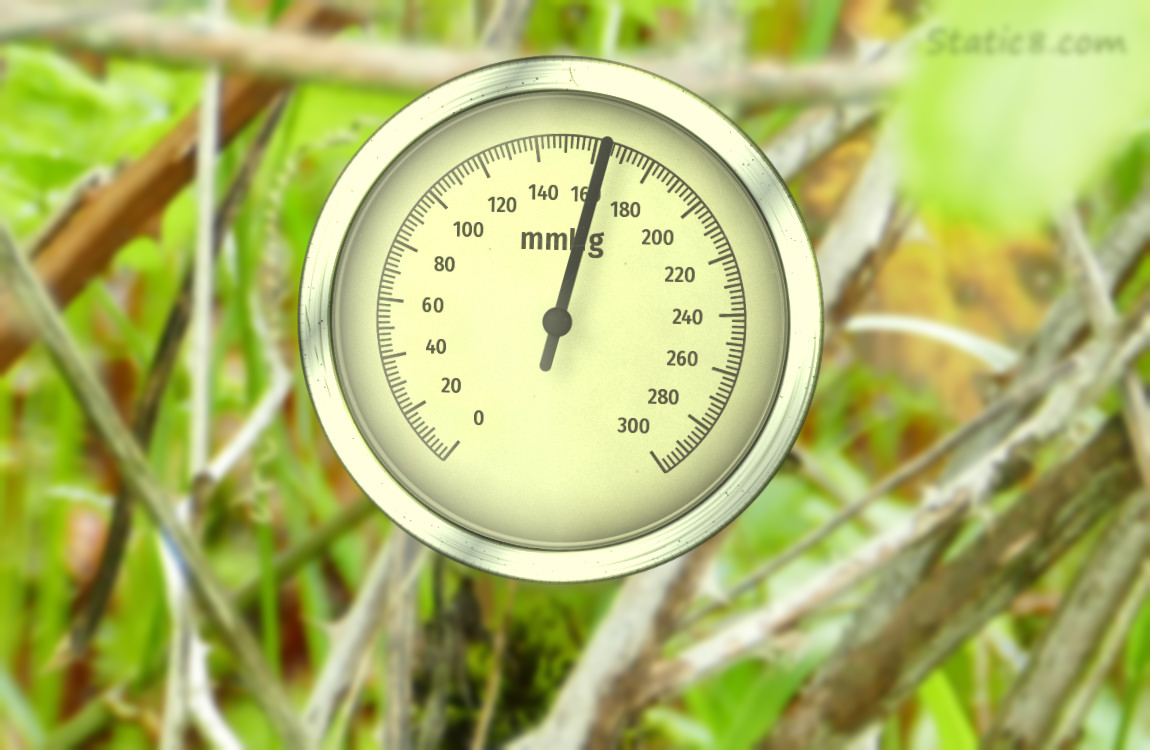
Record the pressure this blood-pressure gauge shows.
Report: 164 mmHg
